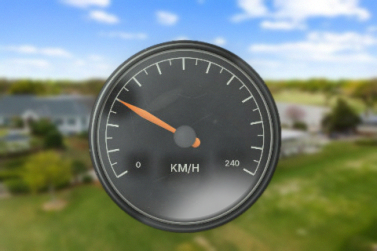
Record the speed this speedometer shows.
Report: 60 km/h
